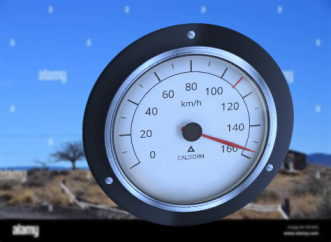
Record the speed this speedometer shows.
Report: 155 km/h
